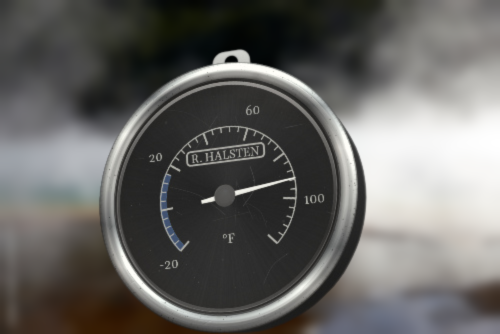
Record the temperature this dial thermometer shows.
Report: 92 °F
